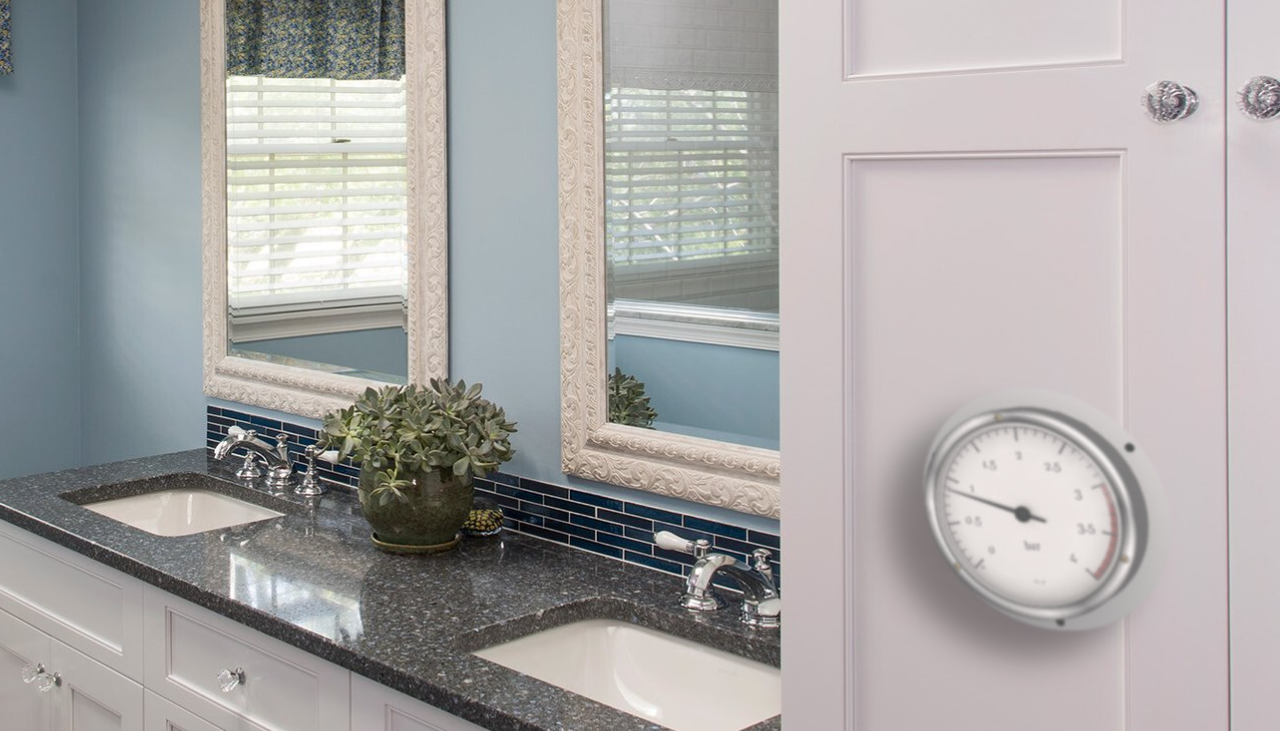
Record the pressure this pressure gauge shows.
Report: 0.9 bar
